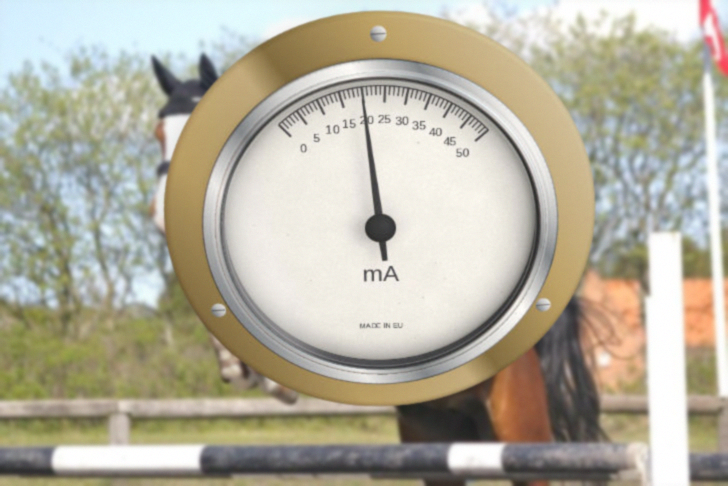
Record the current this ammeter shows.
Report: 20 mA
